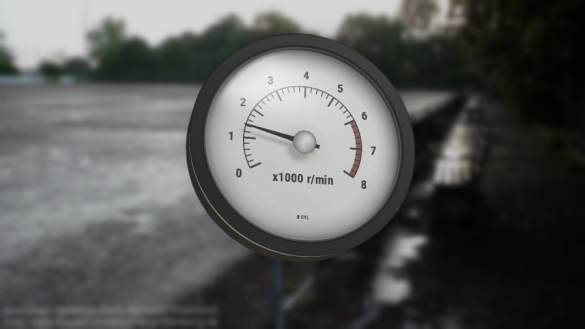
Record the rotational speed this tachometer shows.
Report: 1400 rpm
